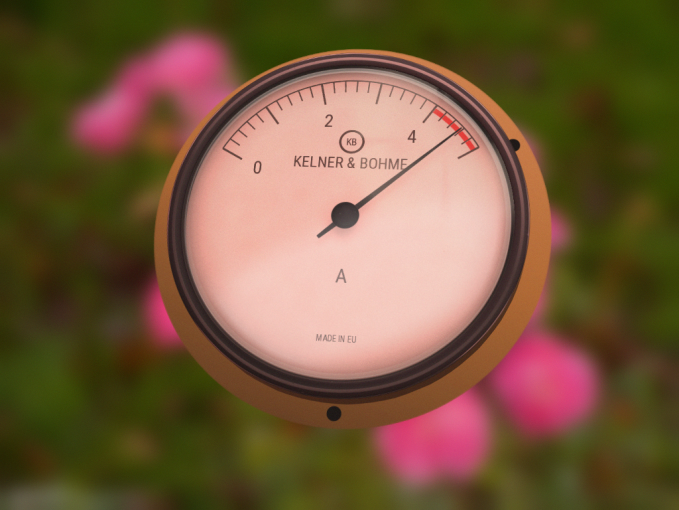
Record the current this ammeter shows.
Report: 4.6 A
